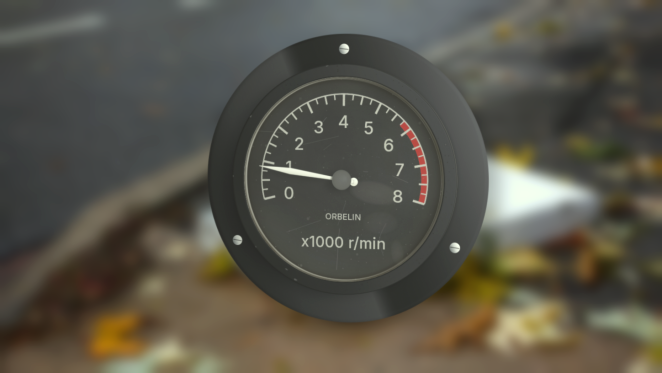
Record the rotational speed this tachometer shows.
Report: 875 rpm
